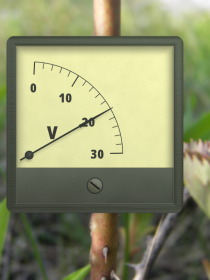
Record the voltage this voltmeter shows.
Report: 20 V
